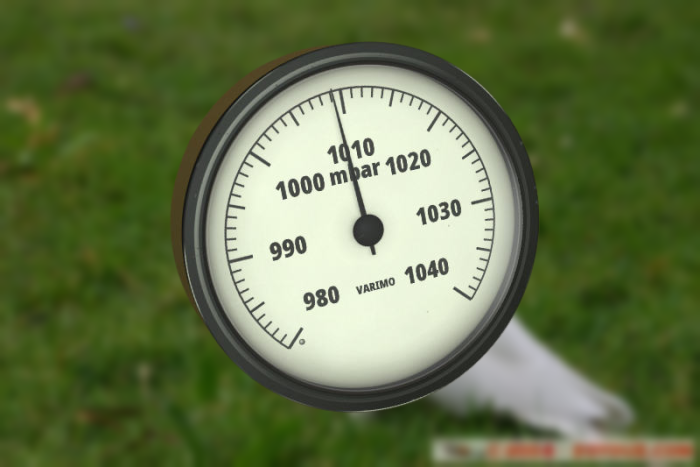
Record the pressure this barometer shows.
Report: 1009 mbar
